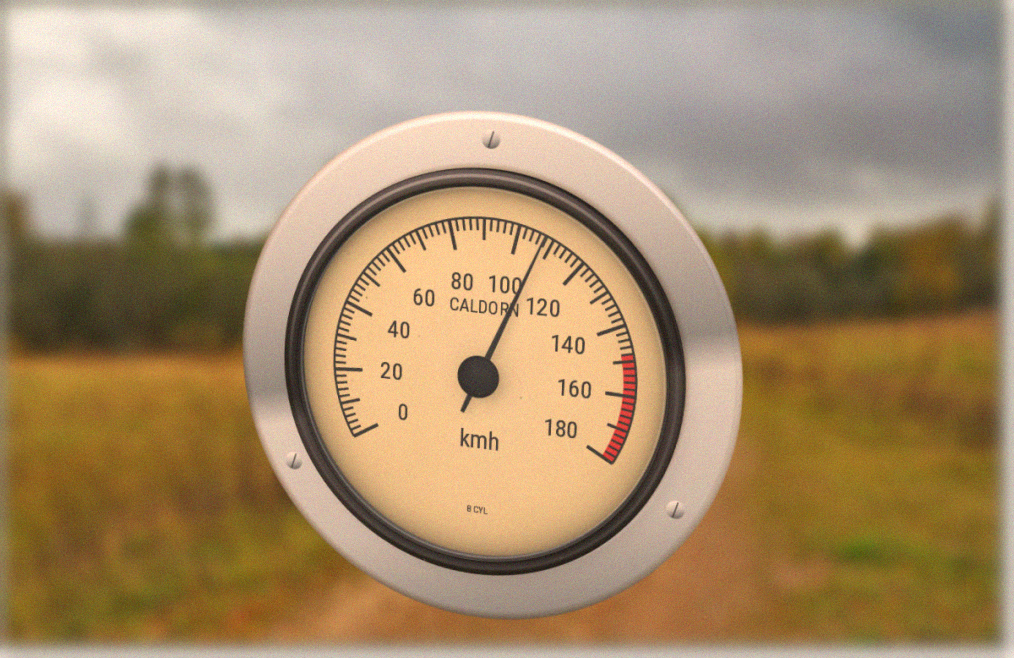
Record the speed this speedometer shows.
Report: 108 km/h
